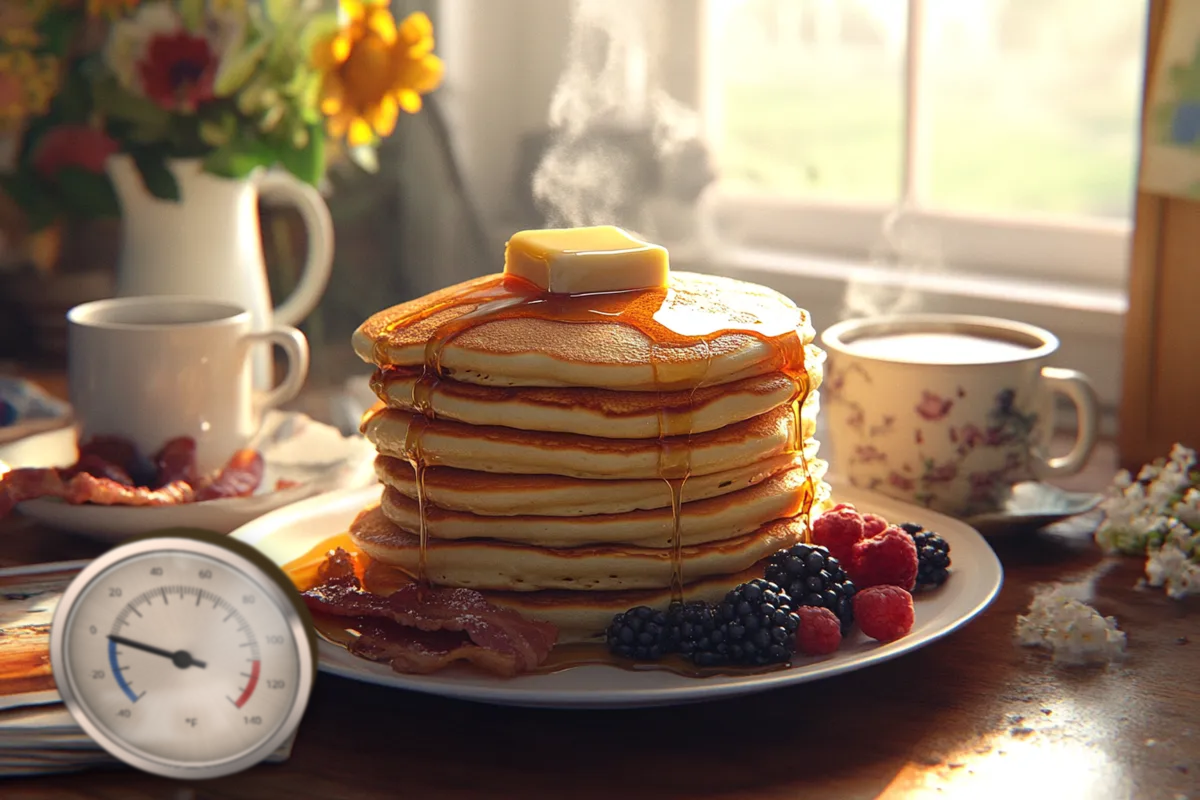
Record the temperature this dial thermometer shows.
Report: 0 °F
